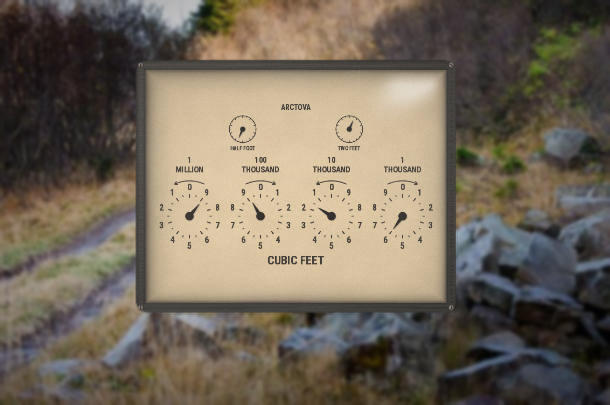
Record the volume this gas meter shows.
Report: 891600 ft³
